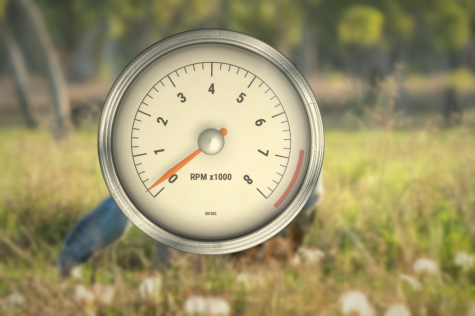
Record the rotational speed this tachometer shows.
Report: 200 rpm
